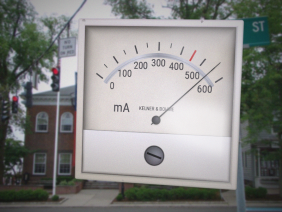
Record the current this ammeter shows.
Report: 550 mA
